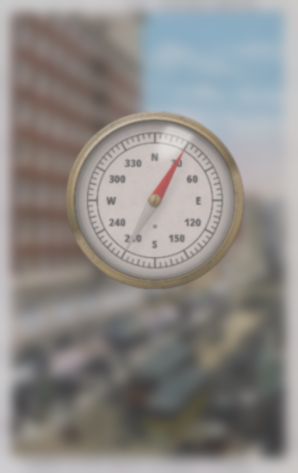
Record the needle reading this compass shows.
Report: 30 °
